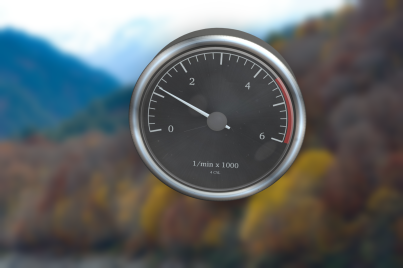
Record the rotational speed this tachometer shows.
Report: 1200 rpm
